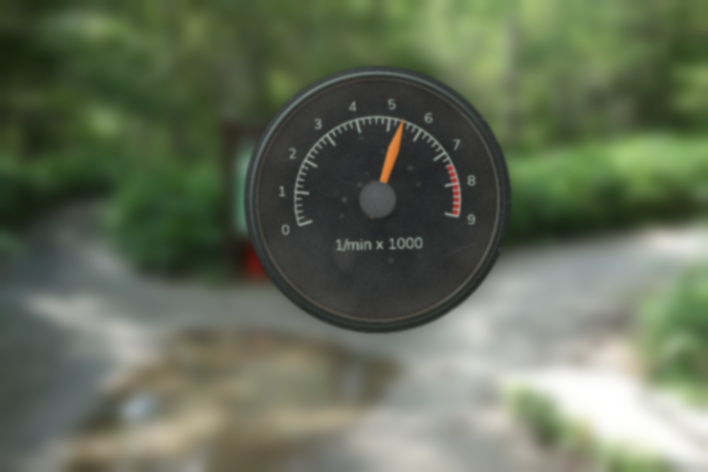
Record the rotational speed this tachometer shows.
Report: 5400 rpm
